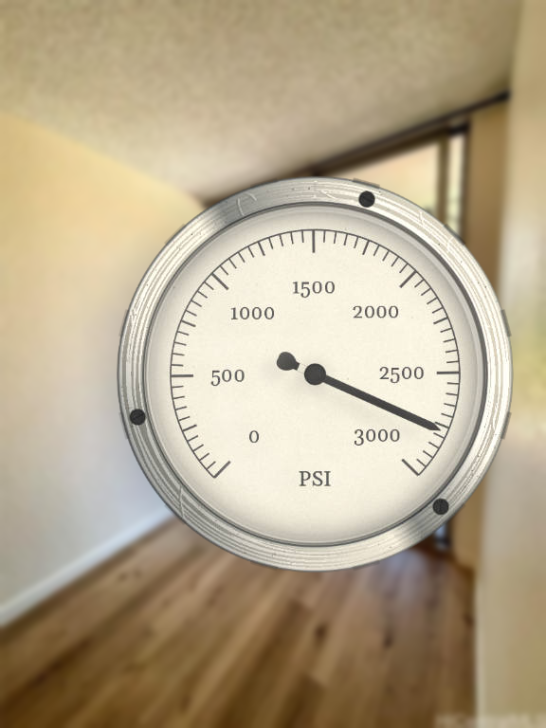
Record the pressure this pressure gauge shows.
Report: 2775 psi
